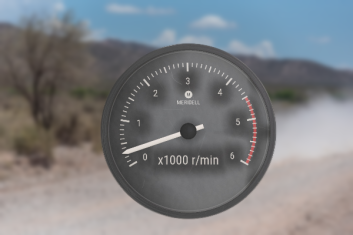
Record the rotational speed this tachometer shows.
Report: 300 rpm
